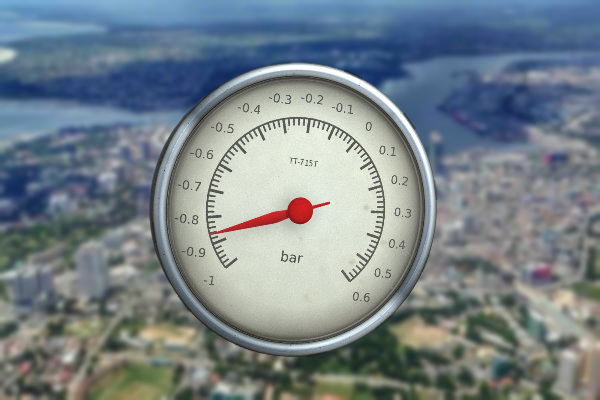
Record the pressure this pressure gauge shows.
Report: -0.86 bar
